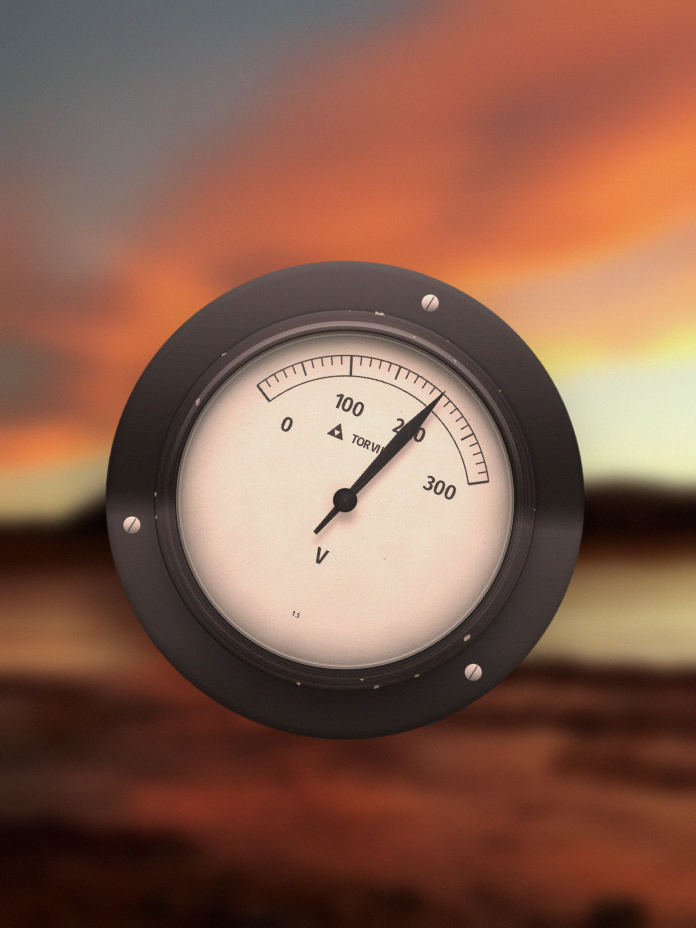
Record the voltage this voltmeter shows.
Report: 200 V
